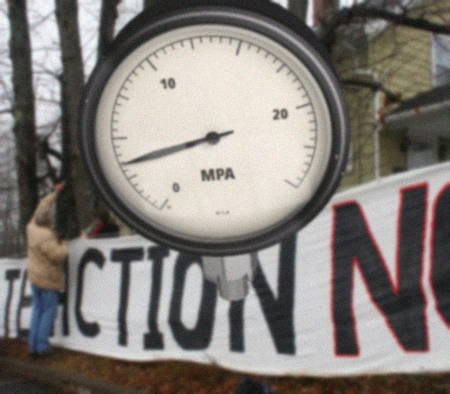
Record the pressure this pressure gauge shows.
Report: 3.5 MPa
